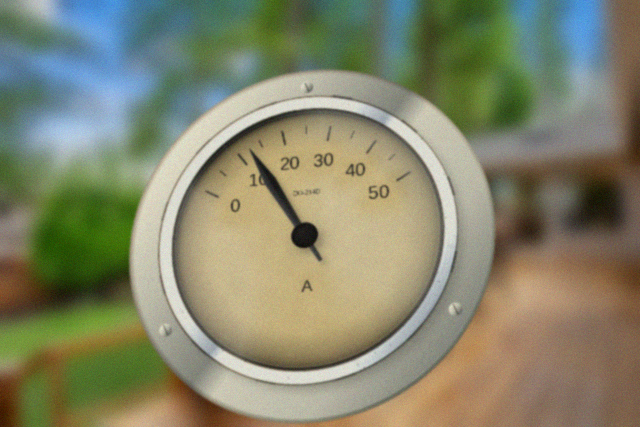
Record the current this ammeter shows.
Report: 12.5 A
